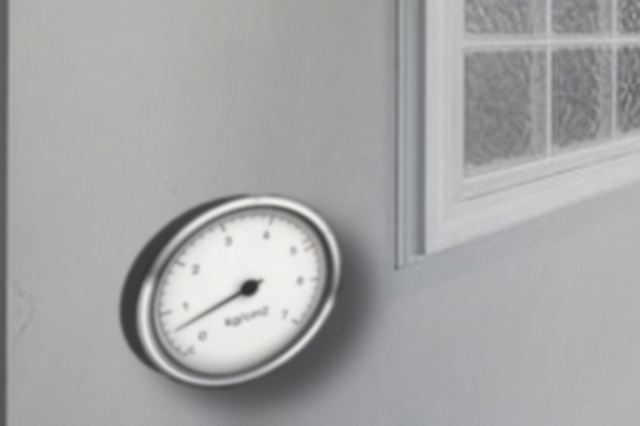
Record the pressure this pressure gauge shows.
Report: 0.6 kg/cm²
